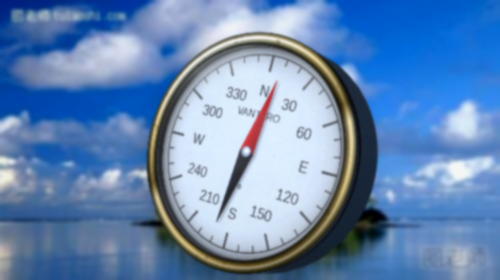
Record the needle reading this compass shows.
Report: 10 °
